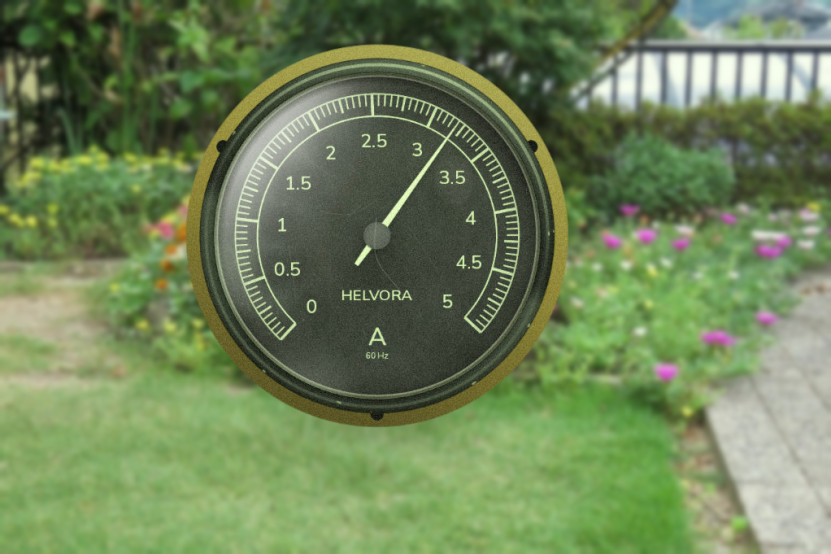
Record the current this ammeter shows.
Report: 3.2 A
